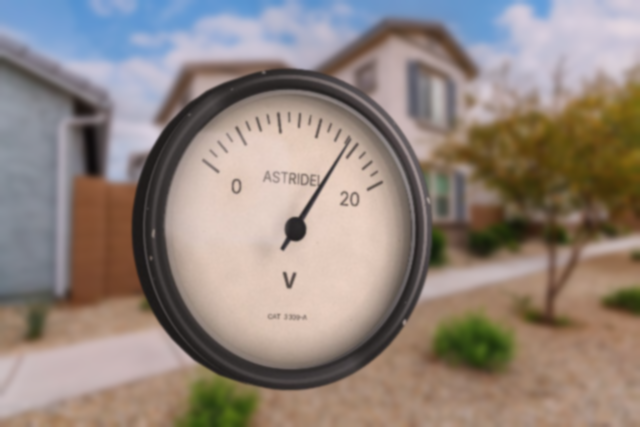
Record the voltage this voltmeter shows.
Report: 15 V
